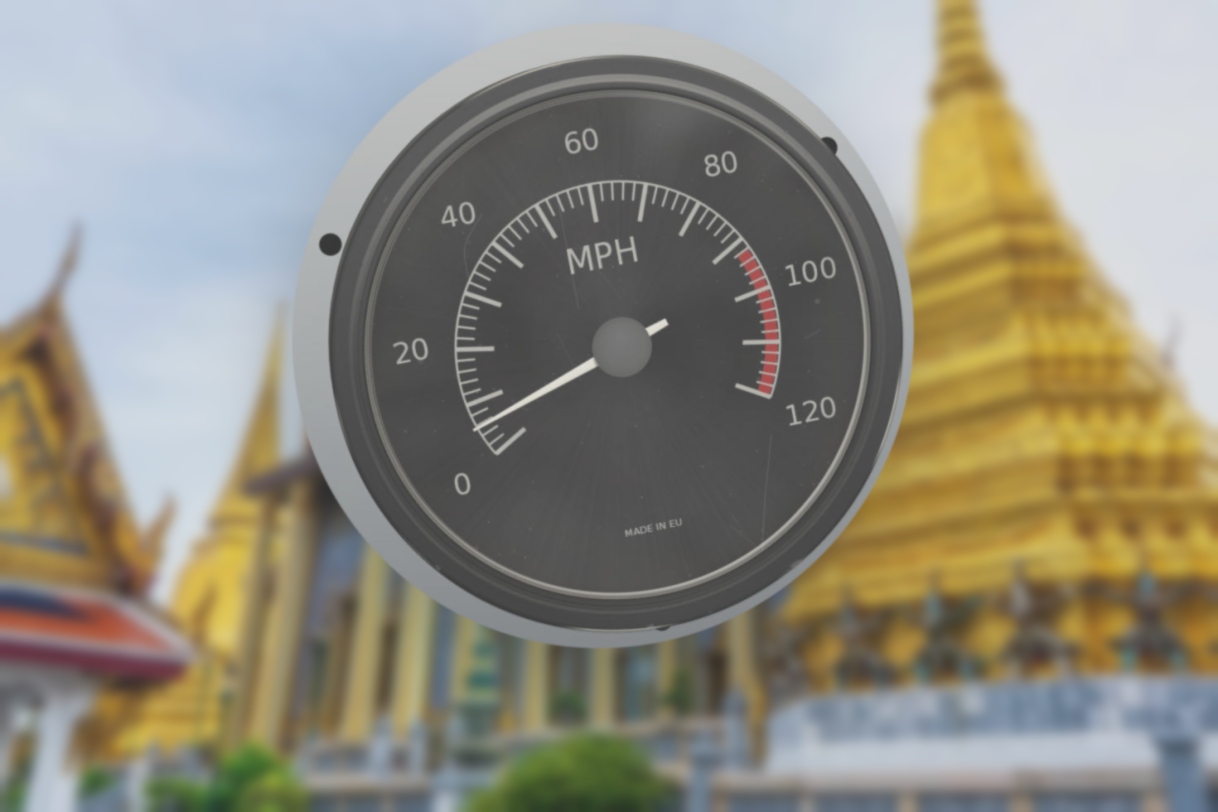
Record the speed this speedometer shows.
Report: 6 mph
